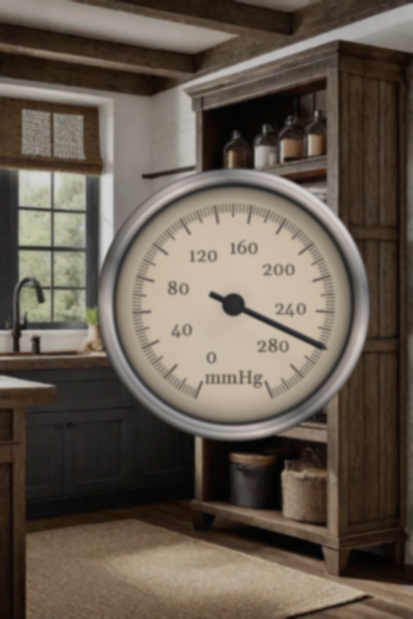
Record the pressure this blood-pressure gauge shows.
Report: 260 mmHg
